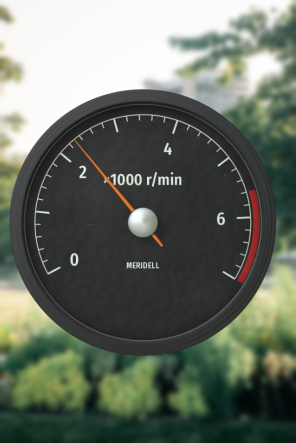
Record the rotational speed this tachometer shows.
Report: 2300 rpm
